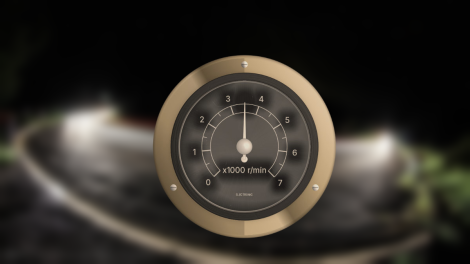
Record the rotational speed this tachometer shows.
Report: 3500 rpm
